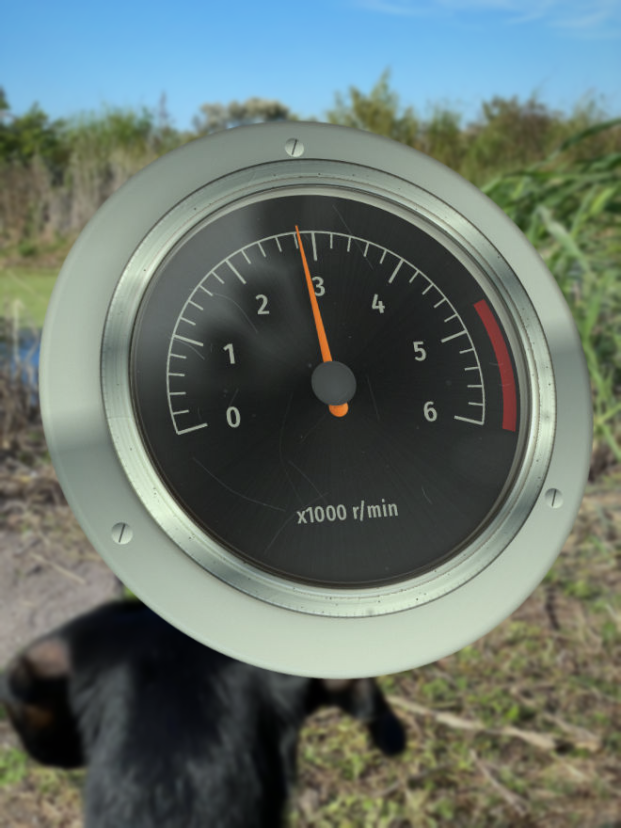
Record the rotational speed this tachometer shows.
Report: 2800 rpm
